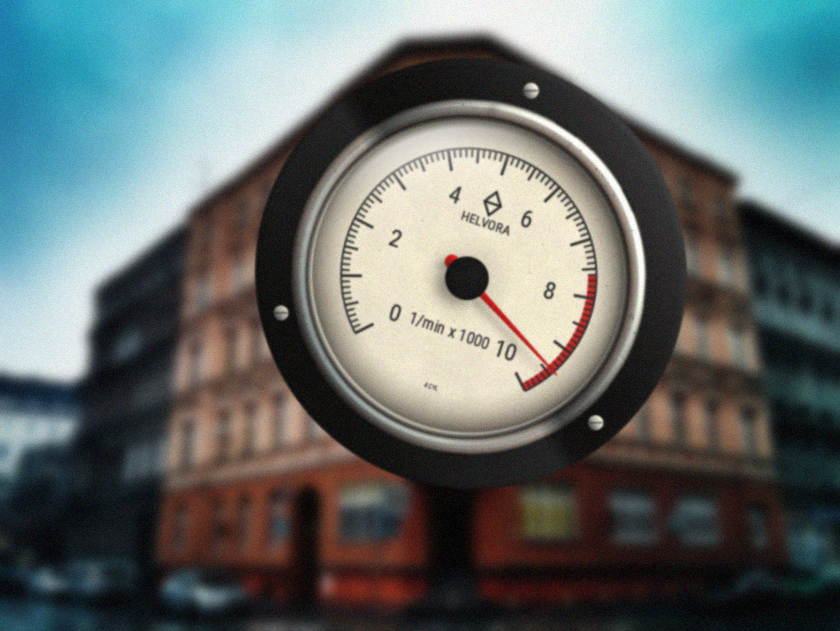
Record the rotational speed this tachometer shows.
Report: 9400 rpm
